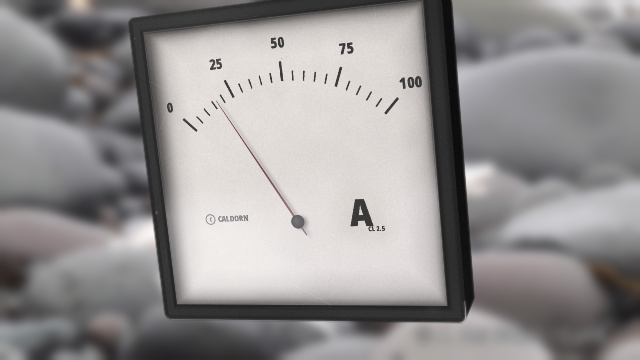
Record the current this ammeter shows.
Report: 17.5 A
